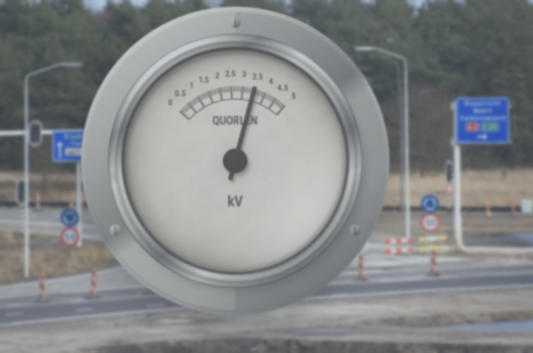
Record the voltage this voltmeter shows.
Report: 3.5 kV
